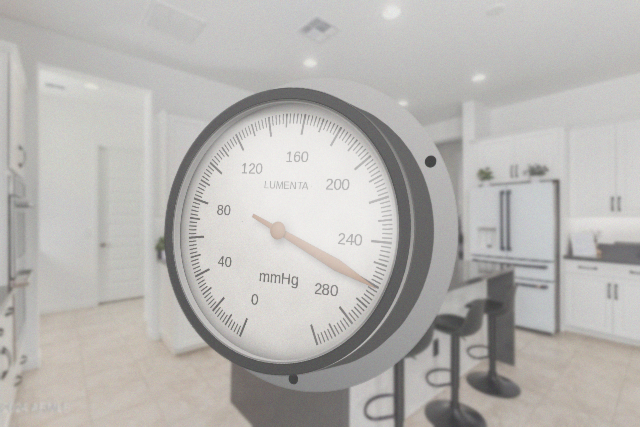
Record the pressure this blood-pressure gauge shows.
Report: 260 mmHg
